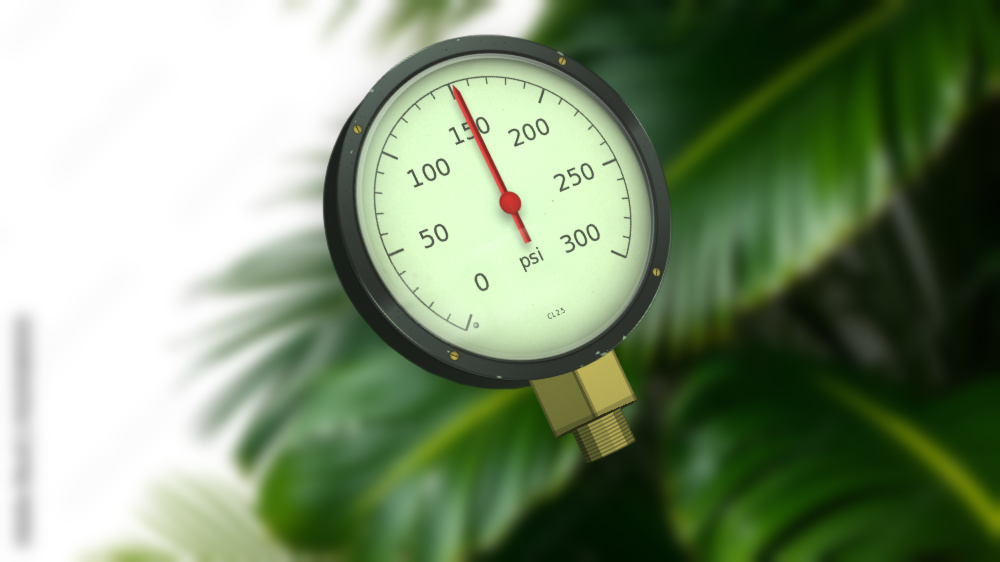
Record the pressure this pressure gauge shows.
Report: 150 psi
